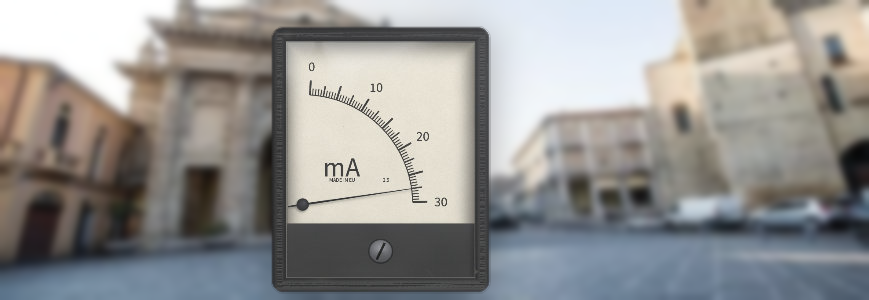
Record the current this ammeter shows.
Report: 27.5 mA
